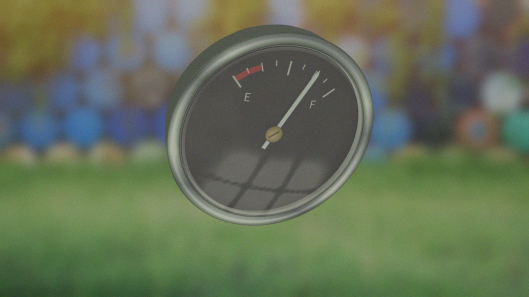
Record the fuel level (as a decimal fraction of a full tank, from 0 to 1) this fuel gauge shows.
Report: 0.75
